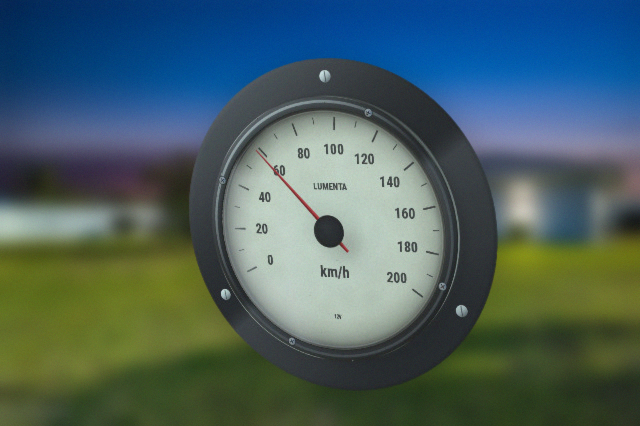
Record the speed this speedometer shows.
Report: 60 km/h
